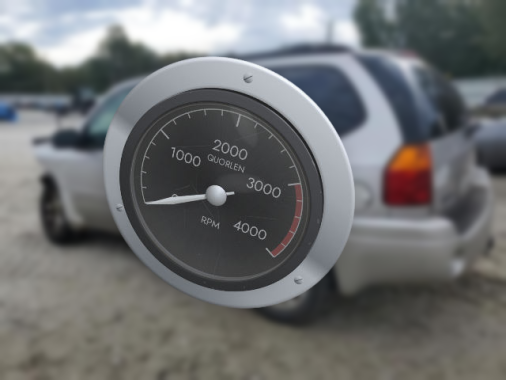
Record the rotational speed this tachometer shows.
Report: 0 rpm
